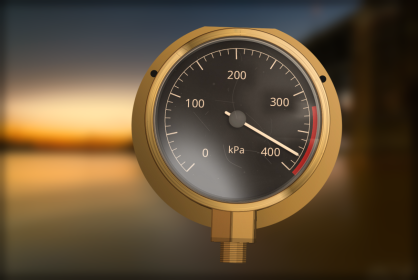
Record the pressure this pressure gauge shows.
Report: 380 kPa
